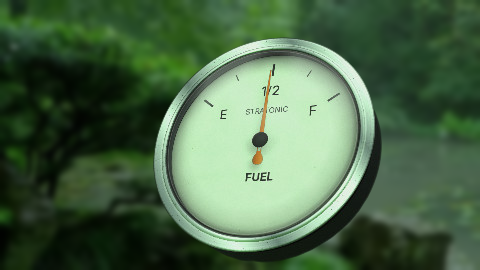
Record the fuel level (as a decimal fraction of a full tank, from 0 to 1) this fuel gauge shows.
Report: 0.5
